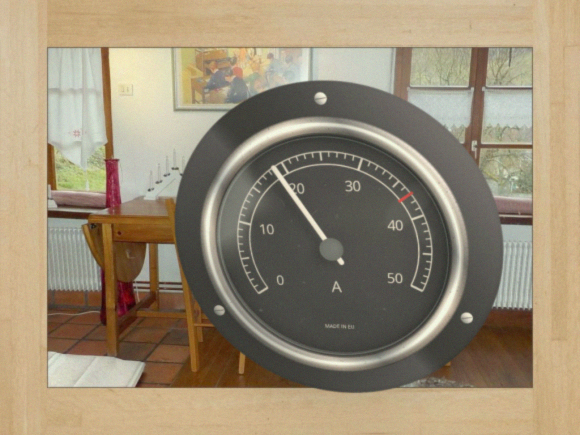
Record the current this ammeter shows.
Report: 19 A
